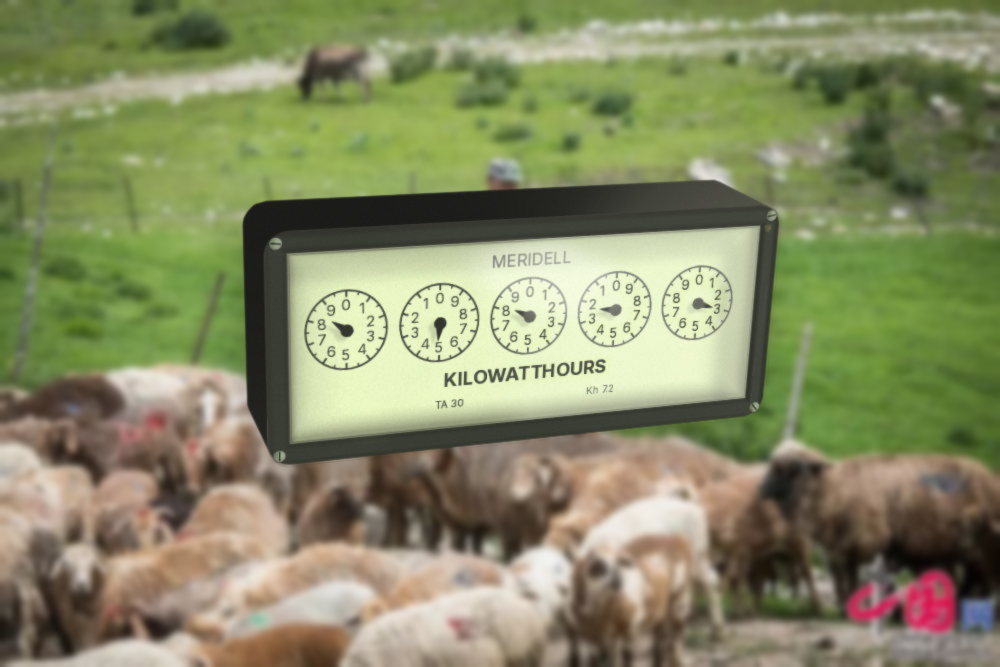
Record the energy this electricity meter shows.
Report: 84823 kWh
